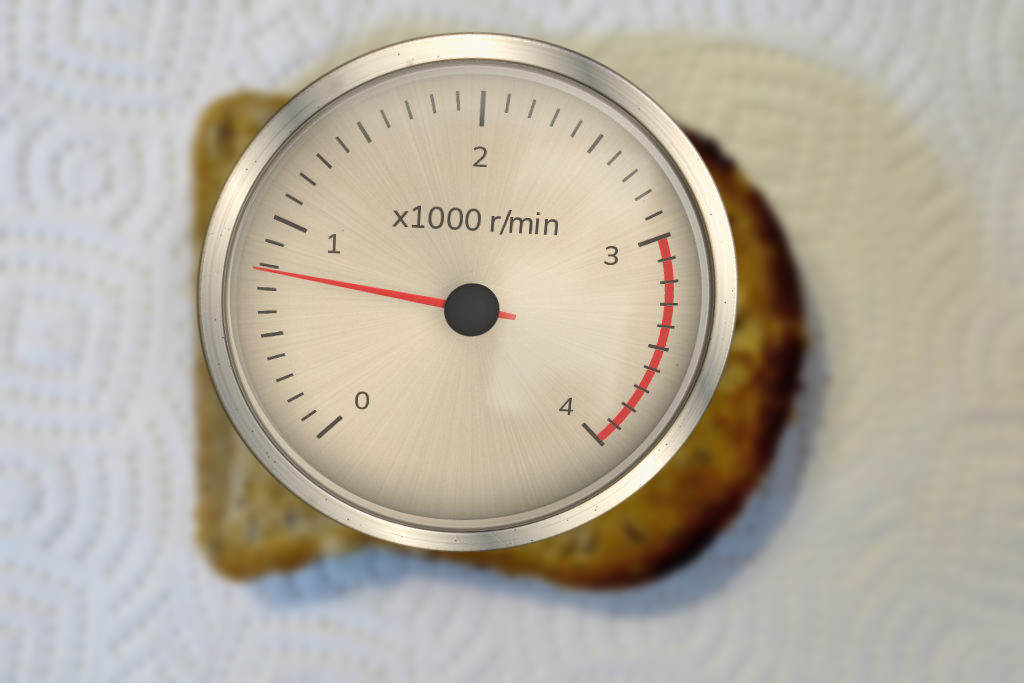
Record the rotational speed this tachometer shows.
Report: 800 rpm
